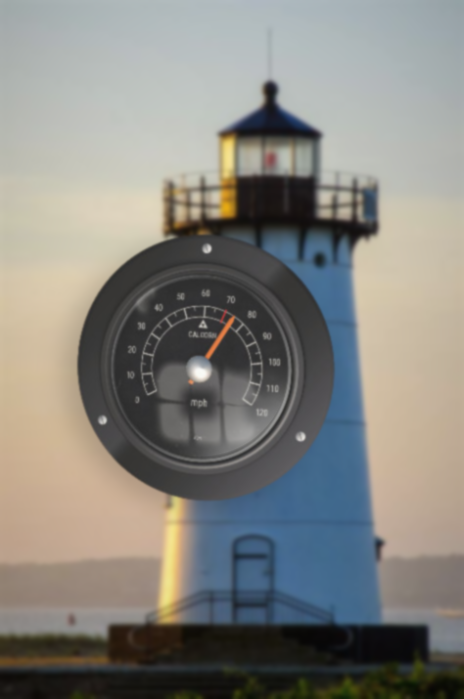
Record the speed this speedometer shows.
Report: 75 mph
